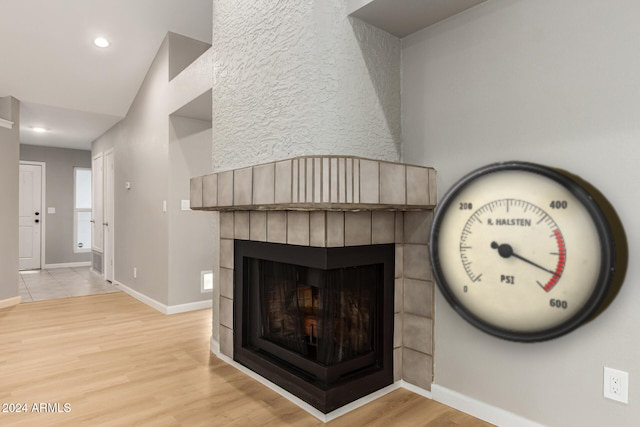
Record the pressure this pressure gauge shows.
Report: 550 psi
